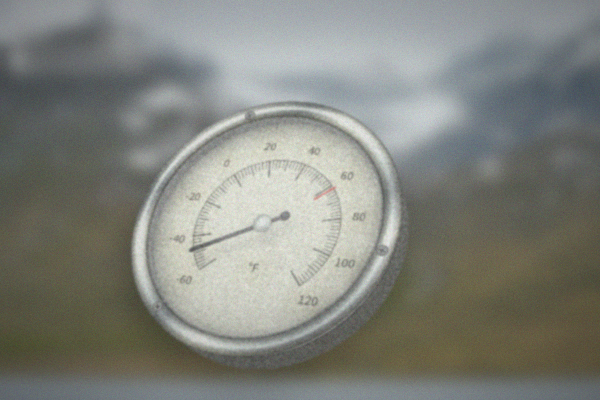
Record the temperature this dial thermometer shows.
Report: -50 °F
